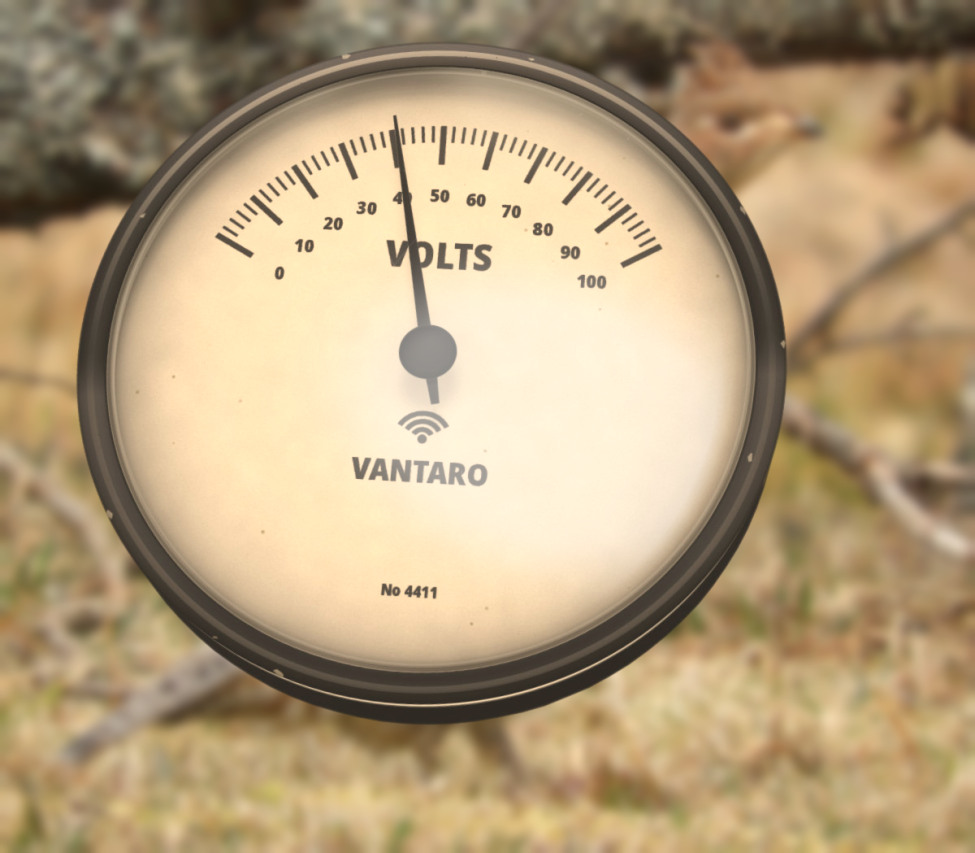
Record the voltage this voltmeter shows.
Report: 41 V
